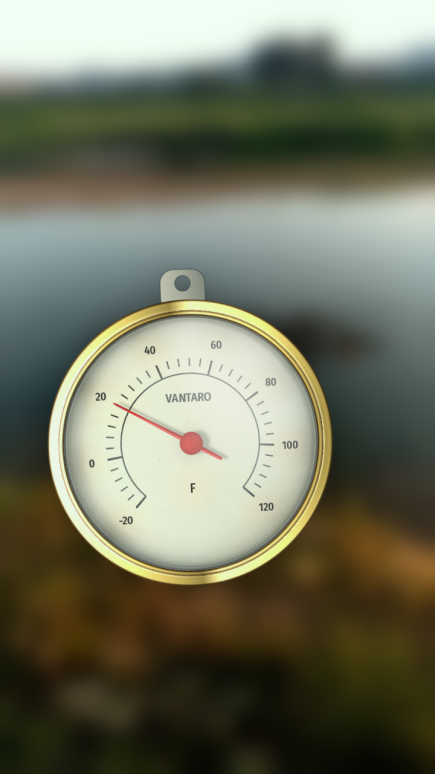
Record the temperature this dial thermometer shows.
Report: 20 °F
